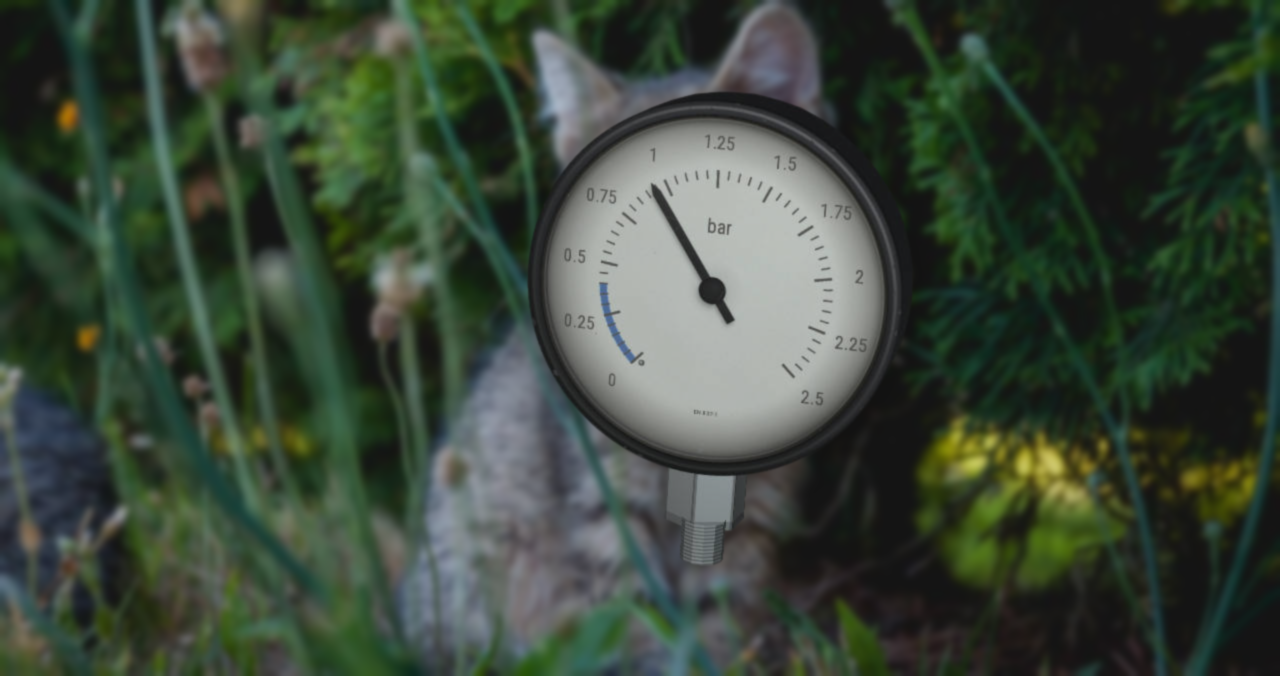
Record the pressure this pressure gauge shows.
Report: 0.95 bar
